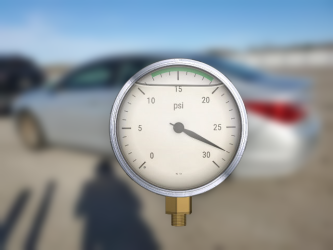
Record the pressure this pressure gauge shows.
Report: 28 psi
